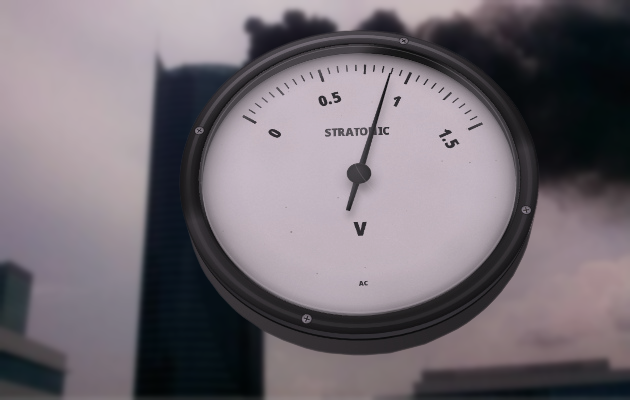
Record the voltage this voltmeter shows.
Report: 0.9 V
